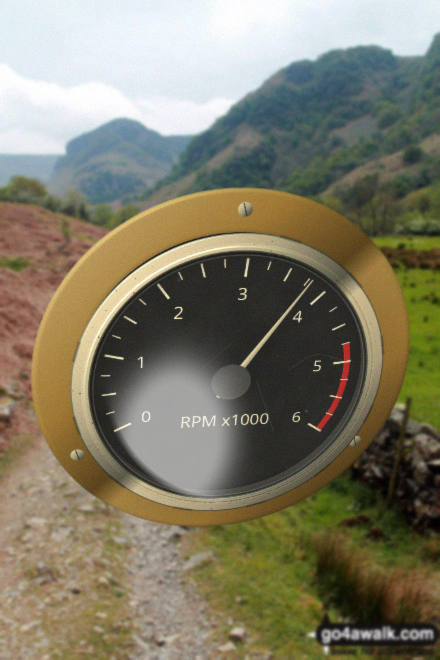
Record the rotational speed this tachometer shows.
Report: 3750 rpm
